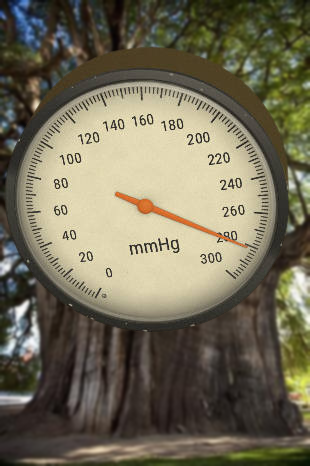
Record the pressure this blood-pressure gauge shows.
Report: 280 mmHg
